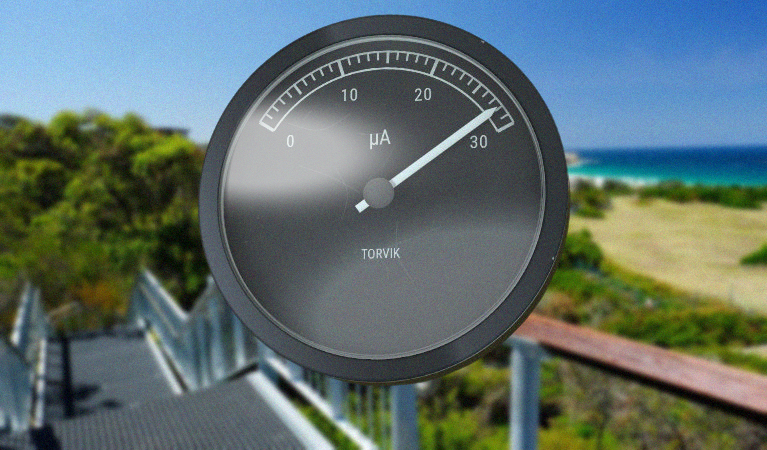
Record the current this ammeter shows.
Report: 28 µA
